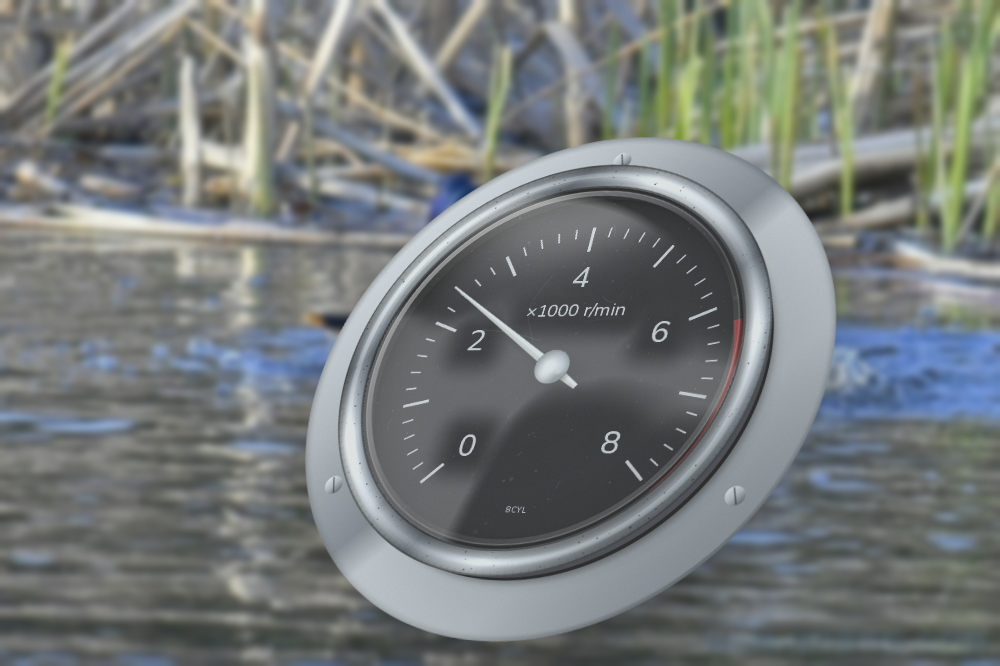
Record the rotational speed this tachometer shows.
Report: 2400 rpm
